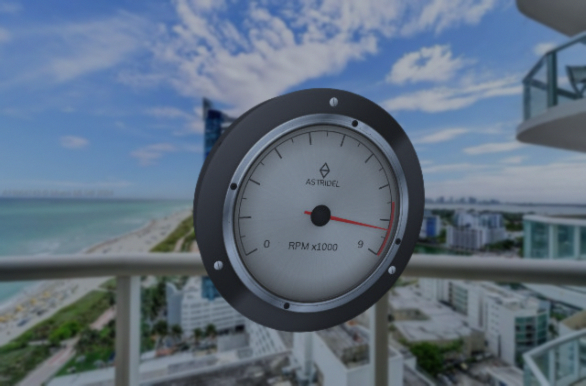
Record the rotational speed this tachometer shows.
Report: 8250 rpm
